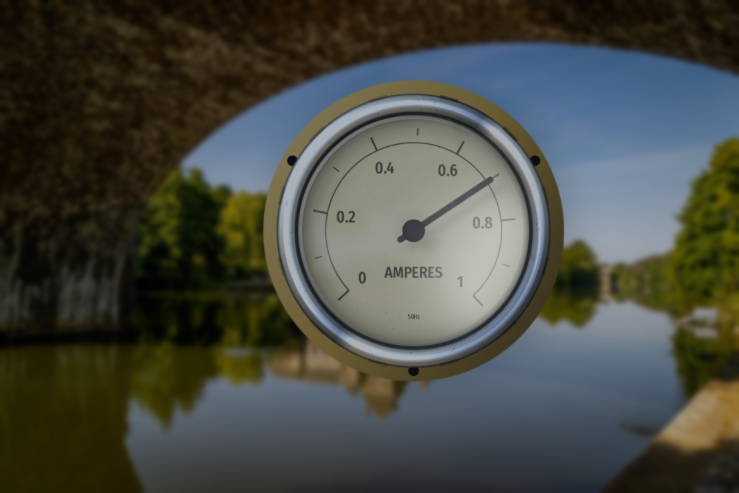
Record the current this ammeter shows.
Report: 0.7 A
